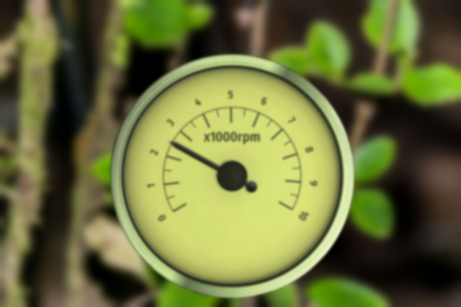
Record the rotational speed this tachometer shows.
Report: 2500 rpm
